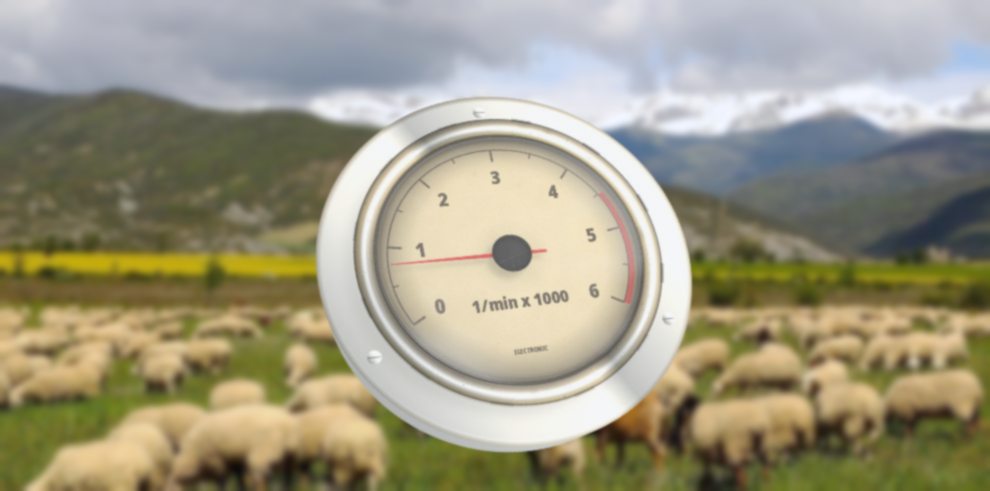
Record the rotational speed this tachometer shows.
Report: 750 rpm
